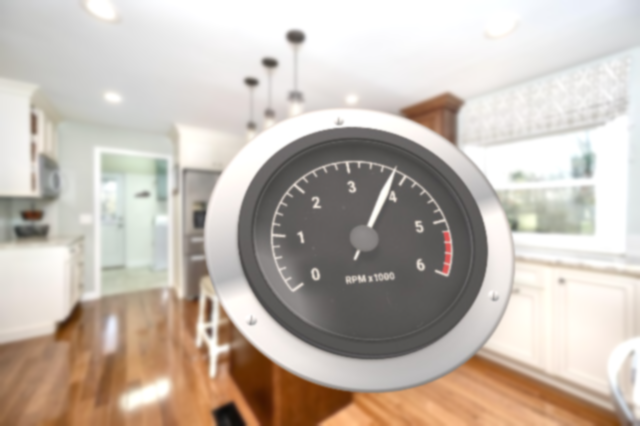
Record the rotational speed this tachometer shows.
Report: 3800 rpm
